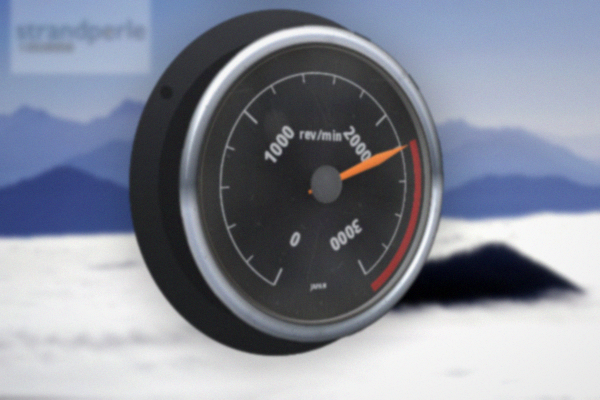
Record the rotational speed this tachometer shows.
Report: 2200 rpm
